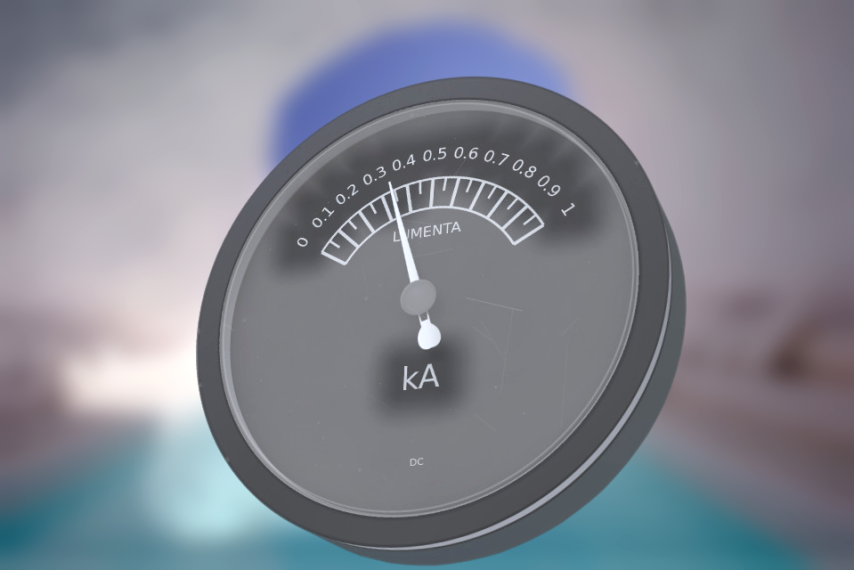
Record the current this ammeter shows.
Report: 0.35 kA
